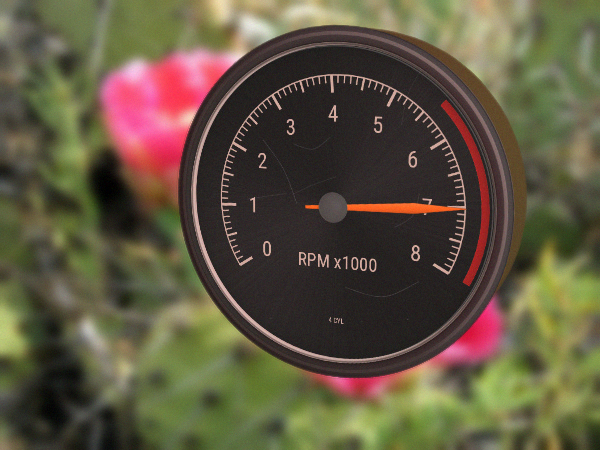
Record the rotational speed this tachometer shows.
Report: 7000 rpm
